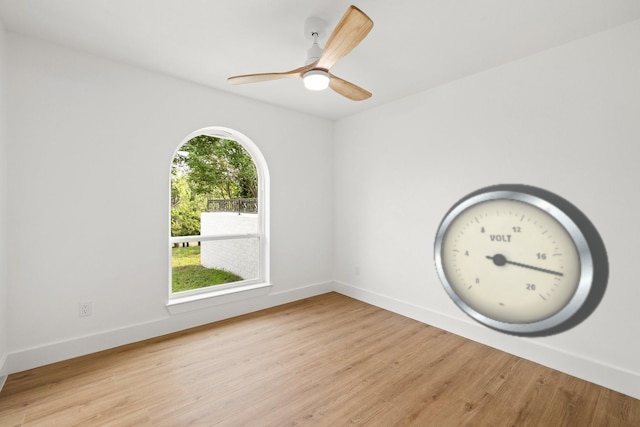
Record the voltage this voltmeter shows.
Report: 17.5 V
